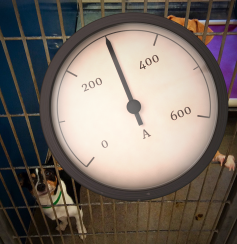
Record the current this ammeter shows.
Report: 300 A
